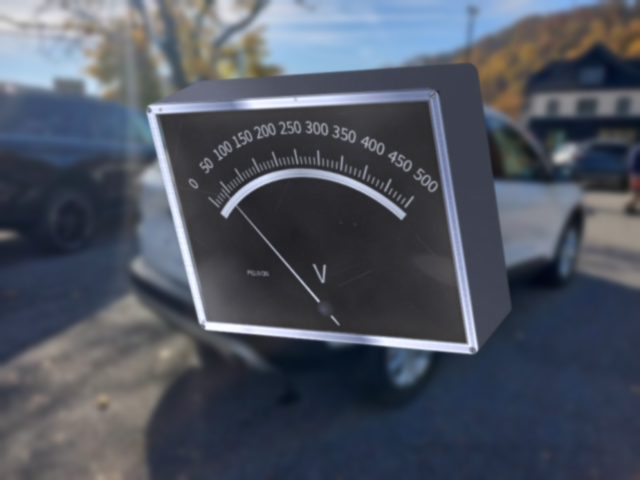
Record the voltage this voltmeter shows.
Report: 50 V
